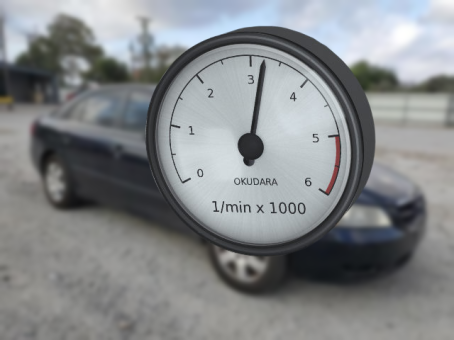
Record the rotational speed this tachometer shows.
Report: 3250 rpm
